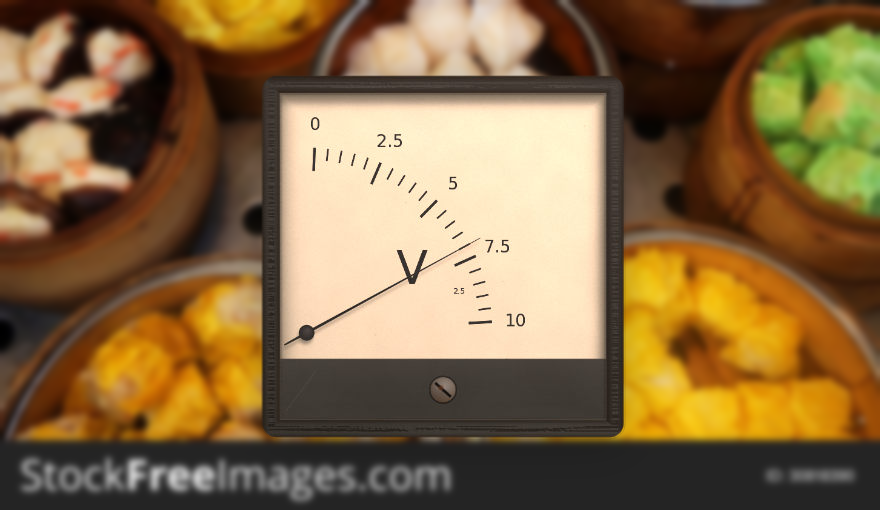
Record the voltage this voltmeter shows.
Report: 7 V
